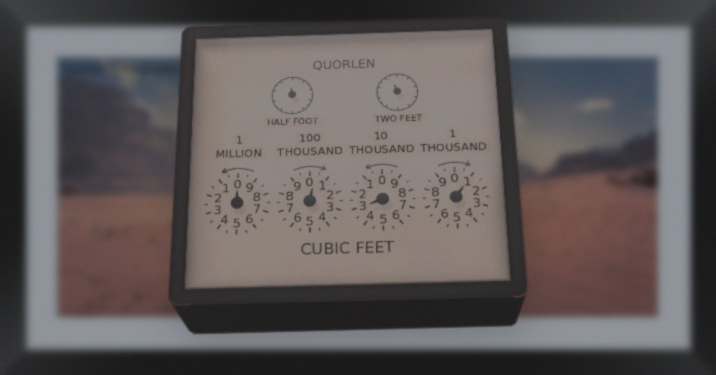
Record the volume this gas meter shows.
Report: 3100 ft³
